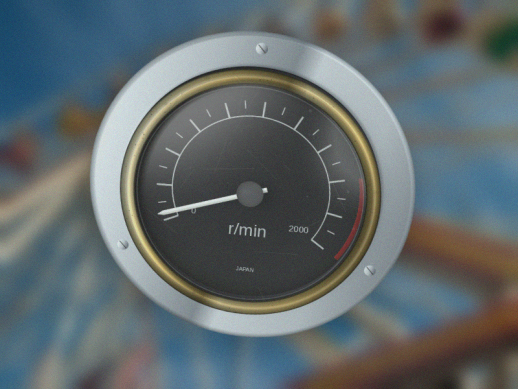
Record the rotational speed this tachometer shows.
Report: 50 rpm
